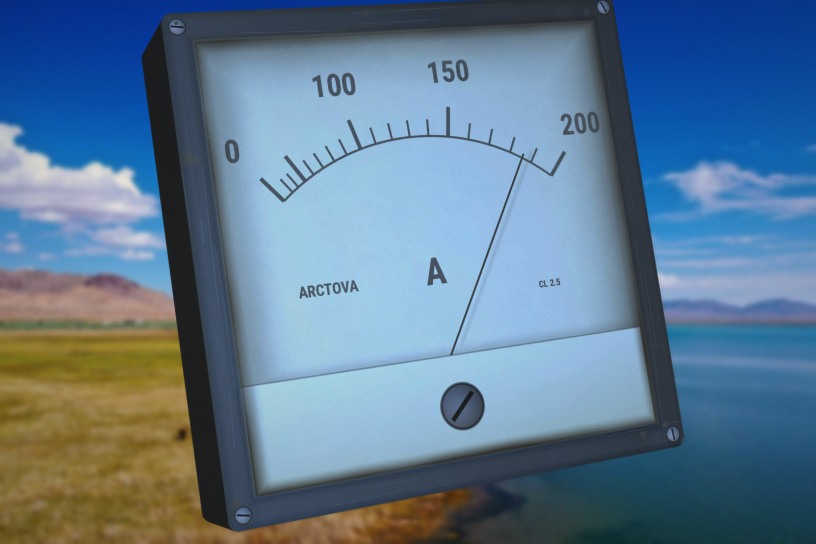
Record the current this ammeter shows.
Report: 185 A
